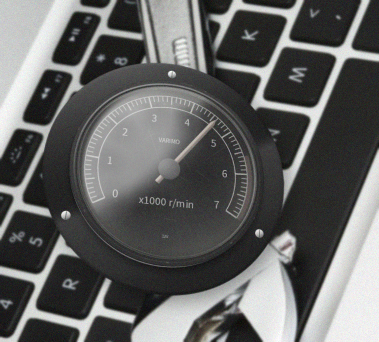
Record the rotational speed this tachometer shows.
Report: 4600 rpm
